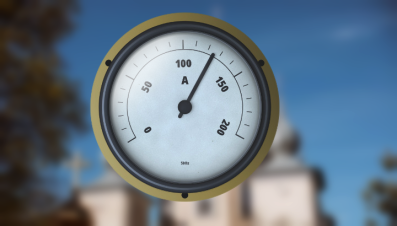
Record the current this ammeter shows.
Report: 125 A
